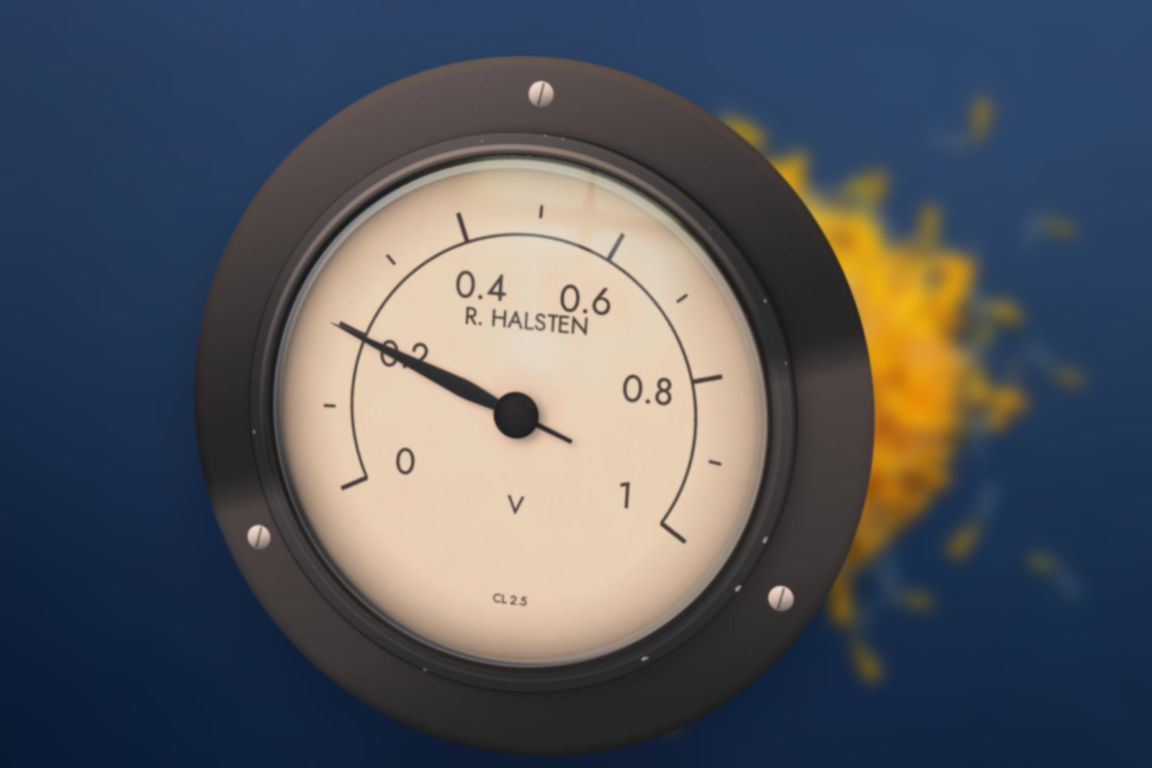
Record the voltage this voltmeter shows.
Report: 0.2 V
